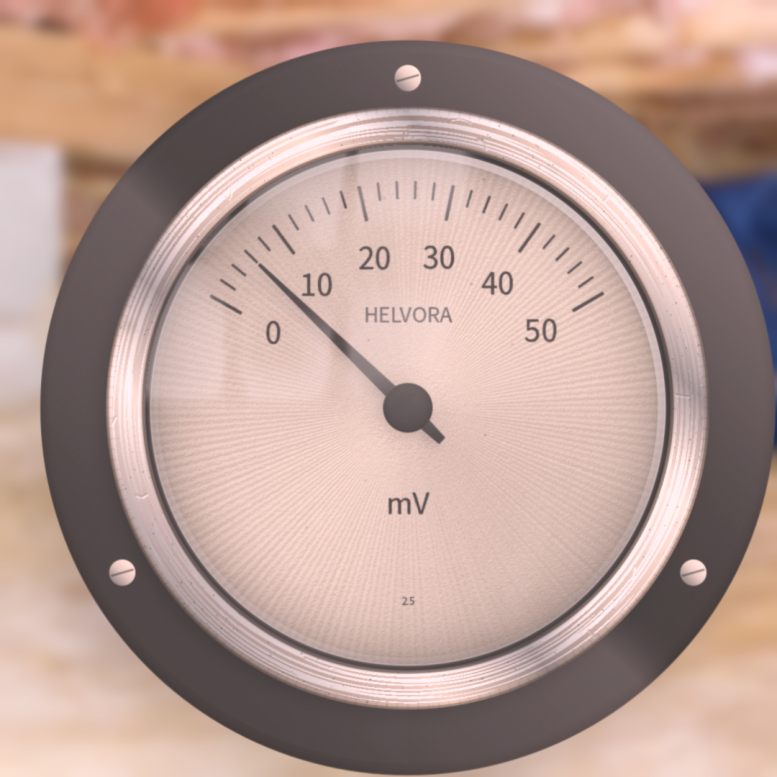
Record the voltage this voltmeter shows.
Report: 6 mV
